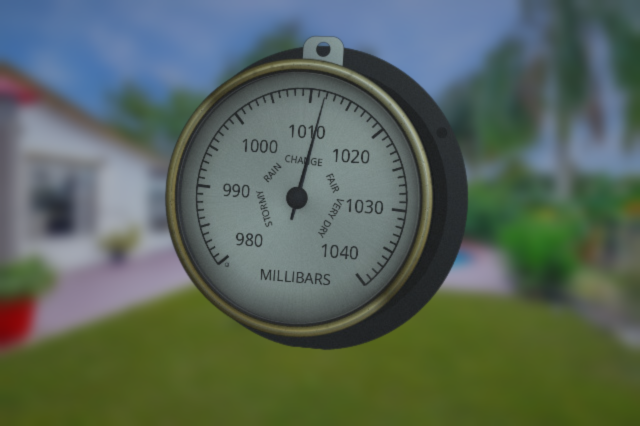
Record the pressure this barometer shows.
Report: 1012 mbar
